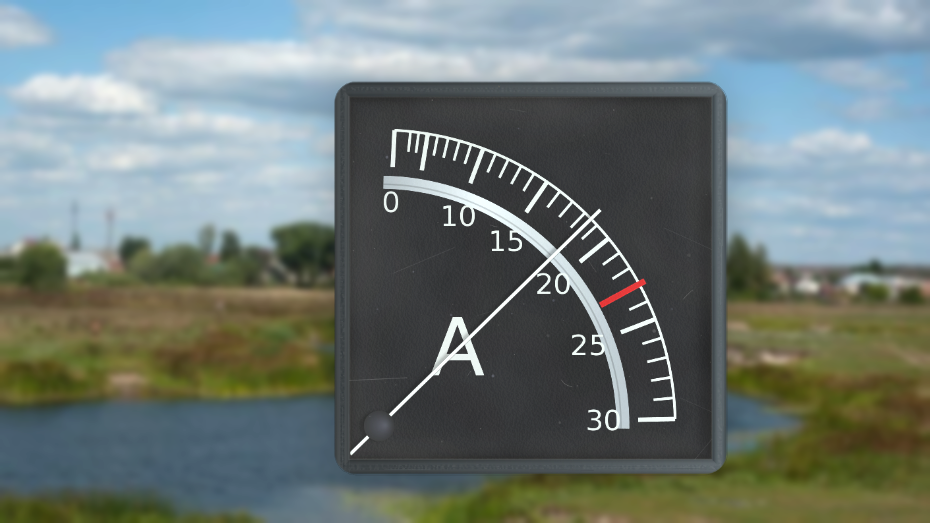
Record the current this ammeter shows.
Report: 18.5 A
